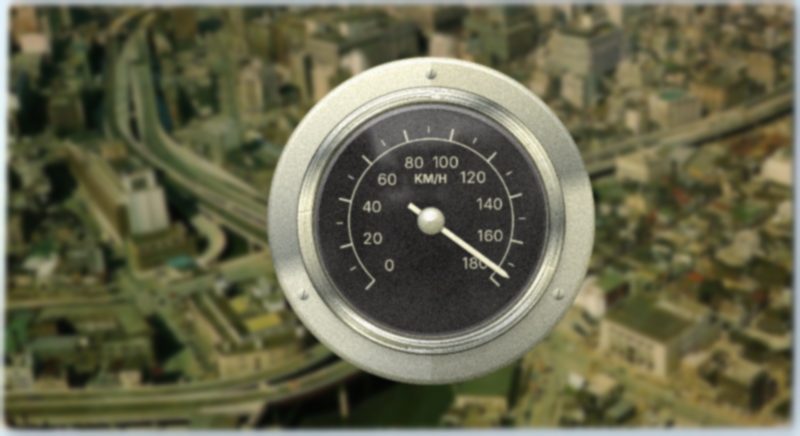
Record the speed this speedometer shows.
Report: 175 km/h
